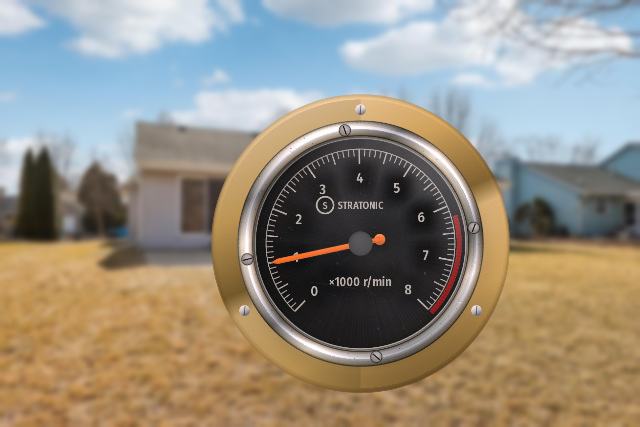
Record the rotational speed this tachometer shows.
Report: 1000 rpm
